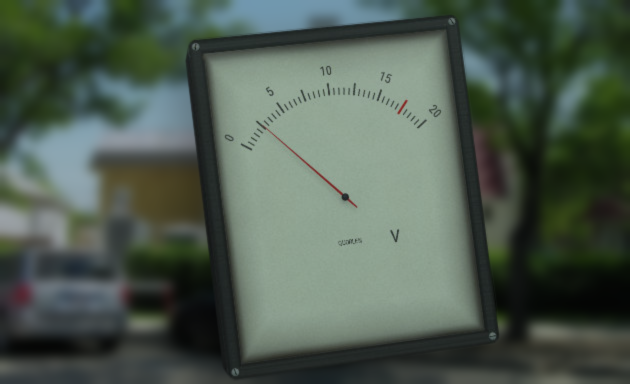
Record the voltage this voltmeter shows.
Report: 2.5 V
